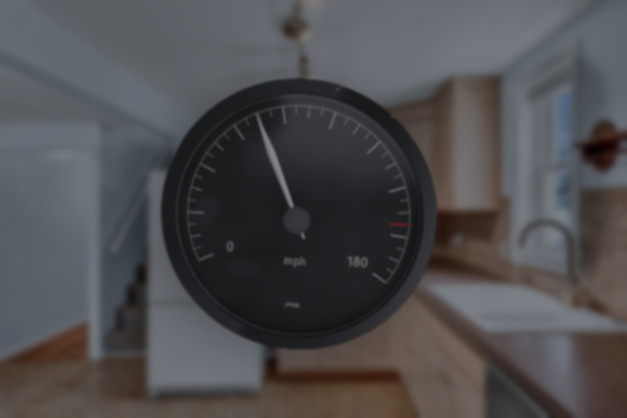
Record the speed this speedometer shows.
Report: 70 mph
